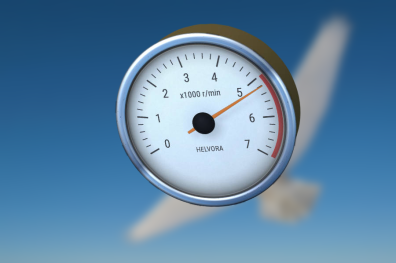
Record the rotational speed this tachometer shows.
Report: 5200 rpm
